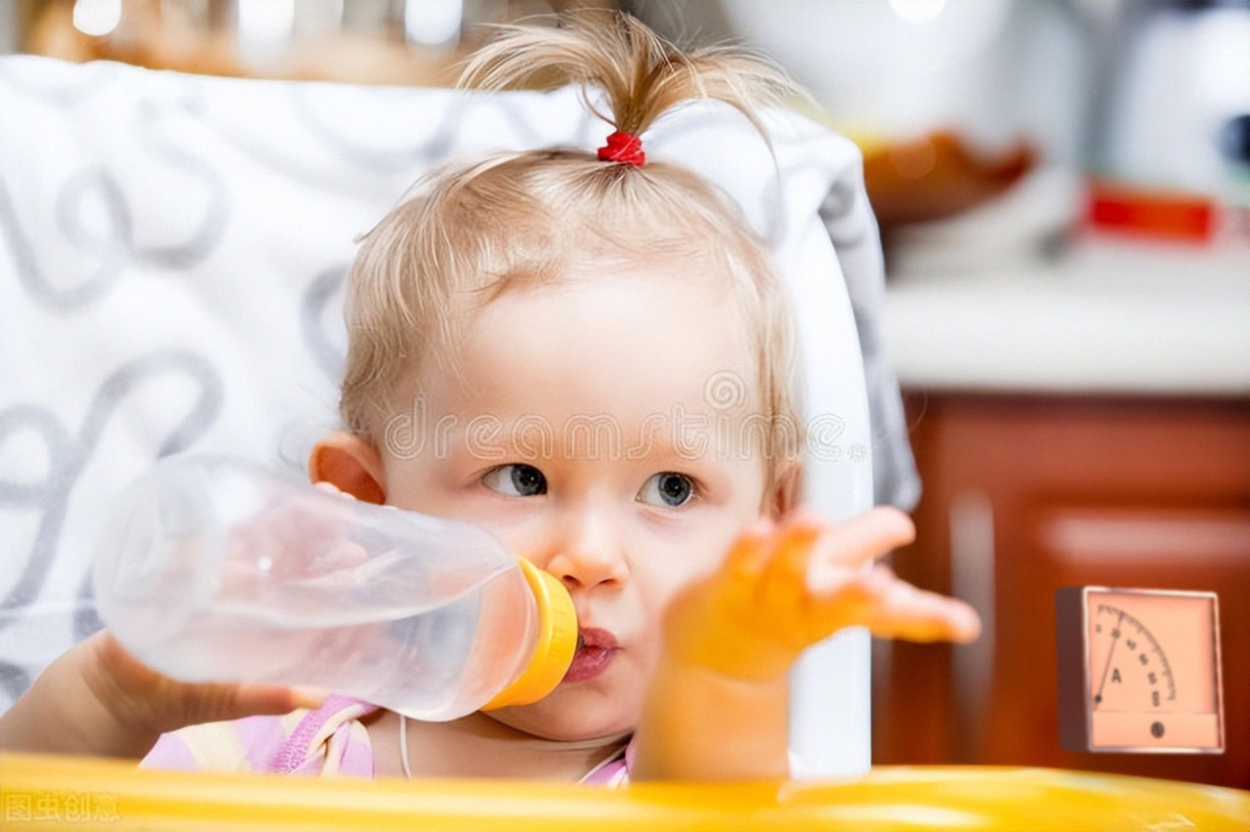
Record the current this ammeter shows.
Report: 20 A
